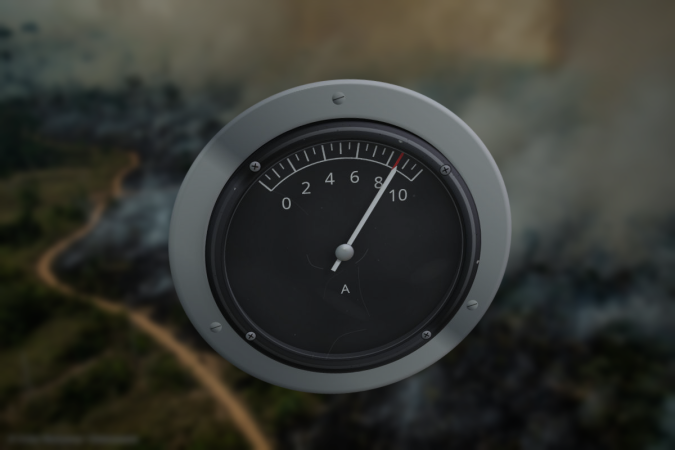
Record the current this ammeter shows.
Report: 8.5 A
